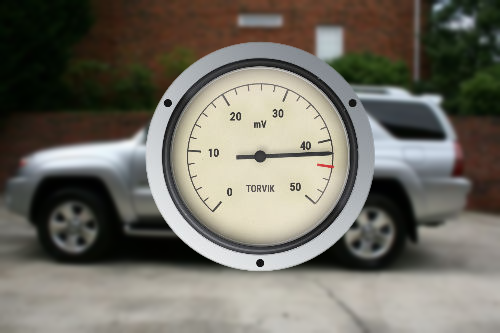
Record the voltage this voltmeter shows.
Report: 42 mV
